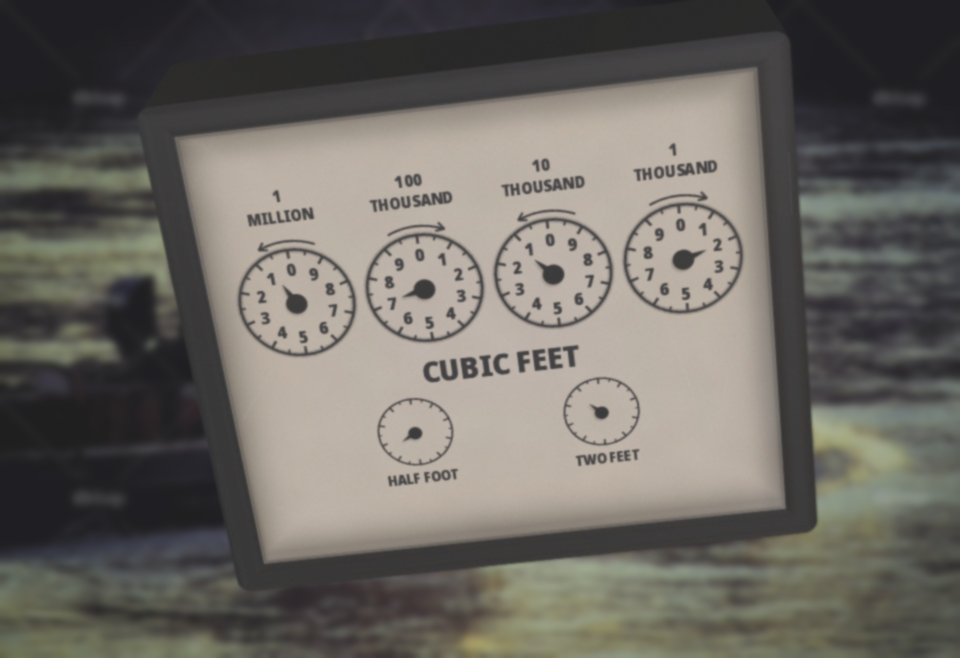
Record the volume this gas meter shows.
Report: 71200 ft³
